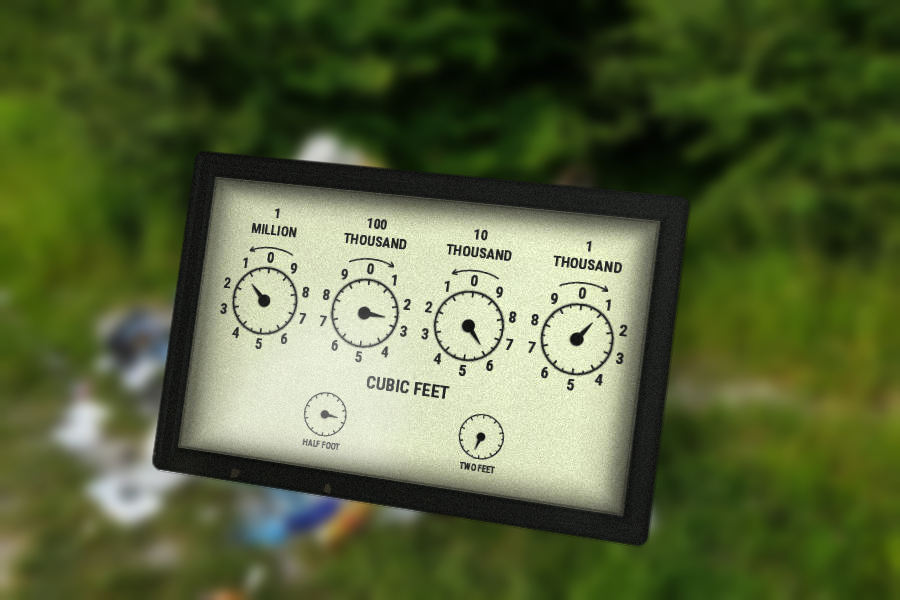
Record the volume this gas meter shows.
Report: 126100 ft³
